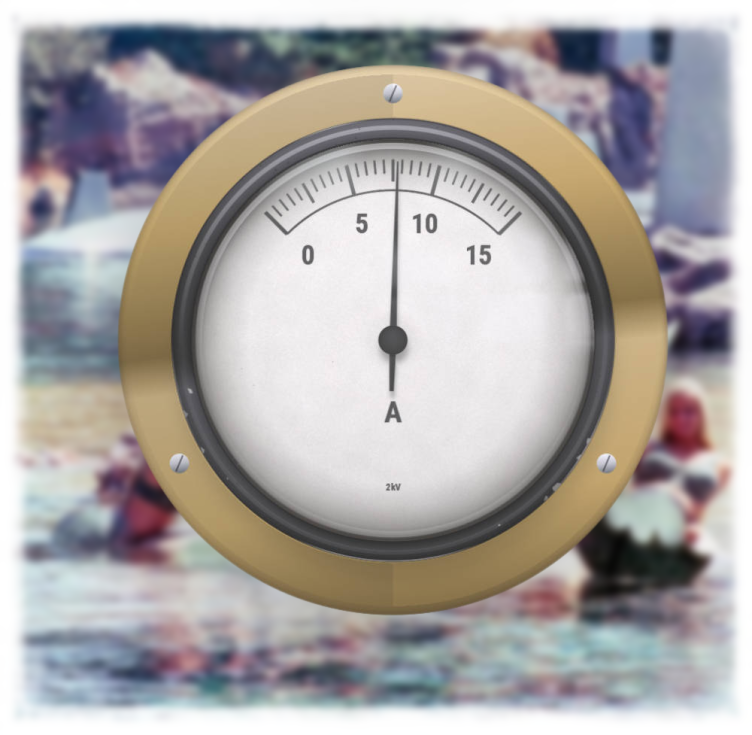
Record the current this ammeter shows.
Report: 7.75 A
